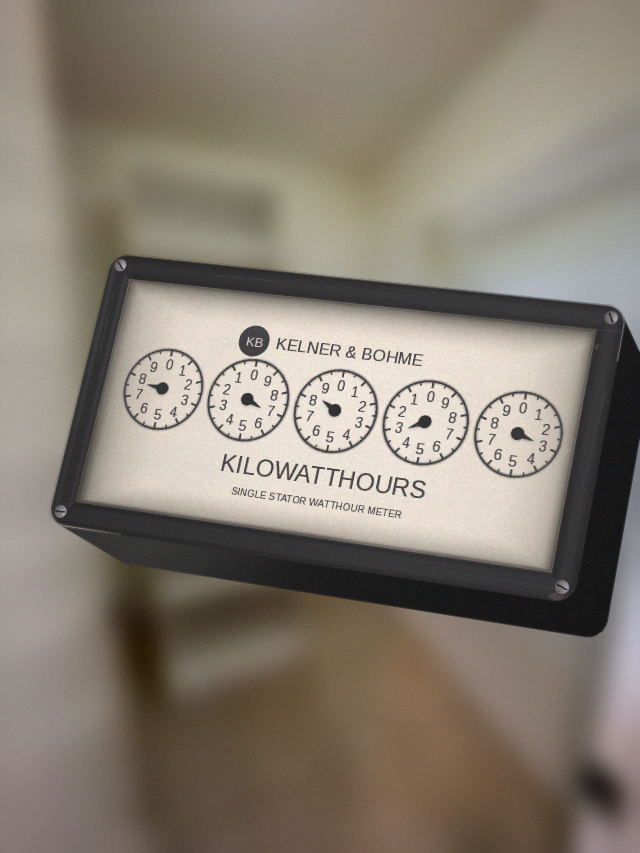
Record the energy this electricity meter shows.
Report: 76833 kWh
